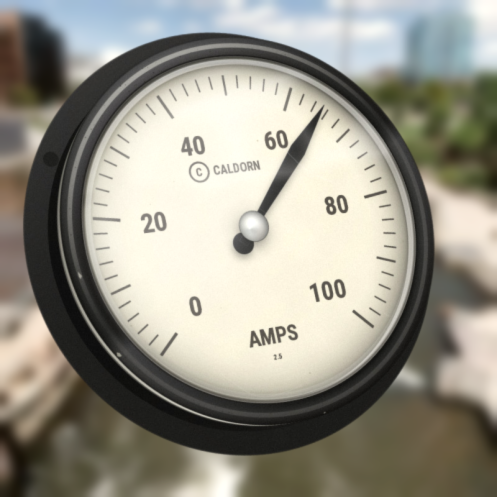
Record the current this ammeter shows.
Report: 65 A
